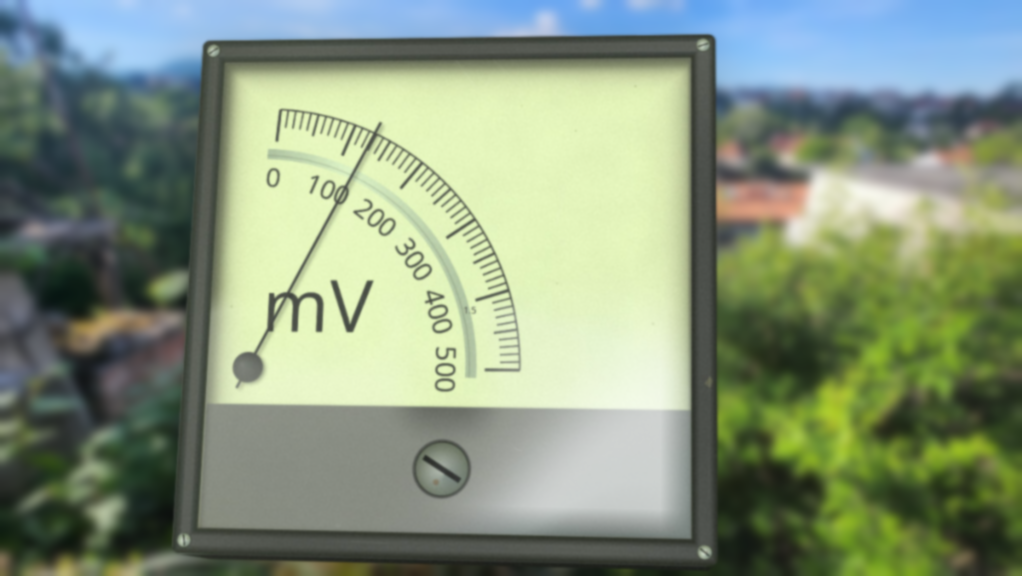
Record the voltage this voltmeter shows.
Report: 130 mV
